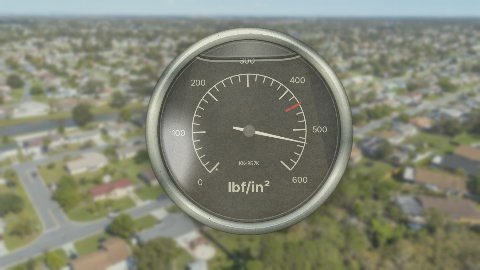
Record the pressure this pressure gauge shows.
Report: 530 psi
